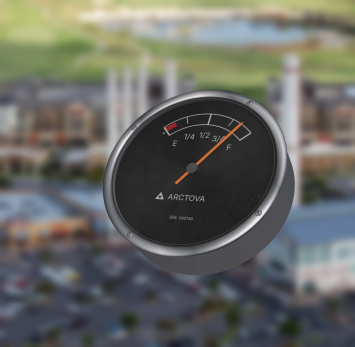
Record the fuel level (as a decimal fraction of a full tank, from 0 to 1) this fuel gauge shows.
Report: 0.875
